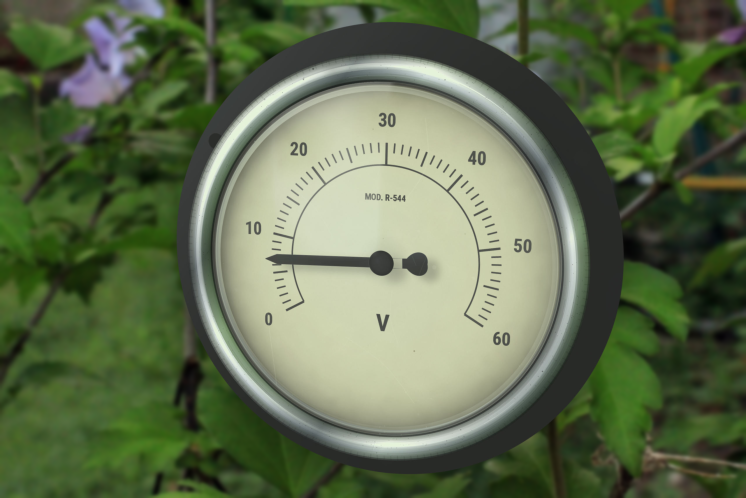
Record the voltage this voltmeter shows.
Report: 7 V
